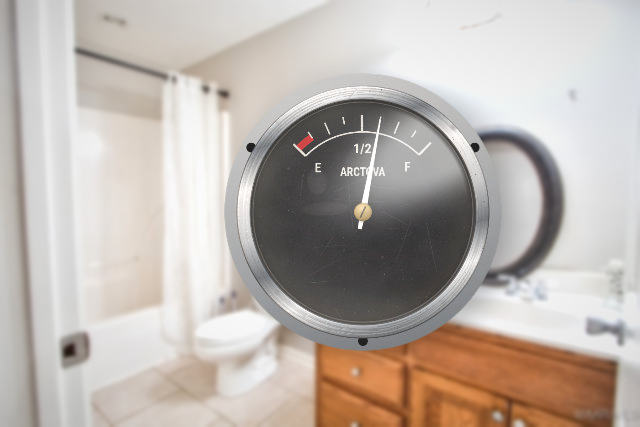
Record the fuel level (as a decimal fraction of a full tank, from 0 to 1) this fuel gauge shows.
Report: 0.625
